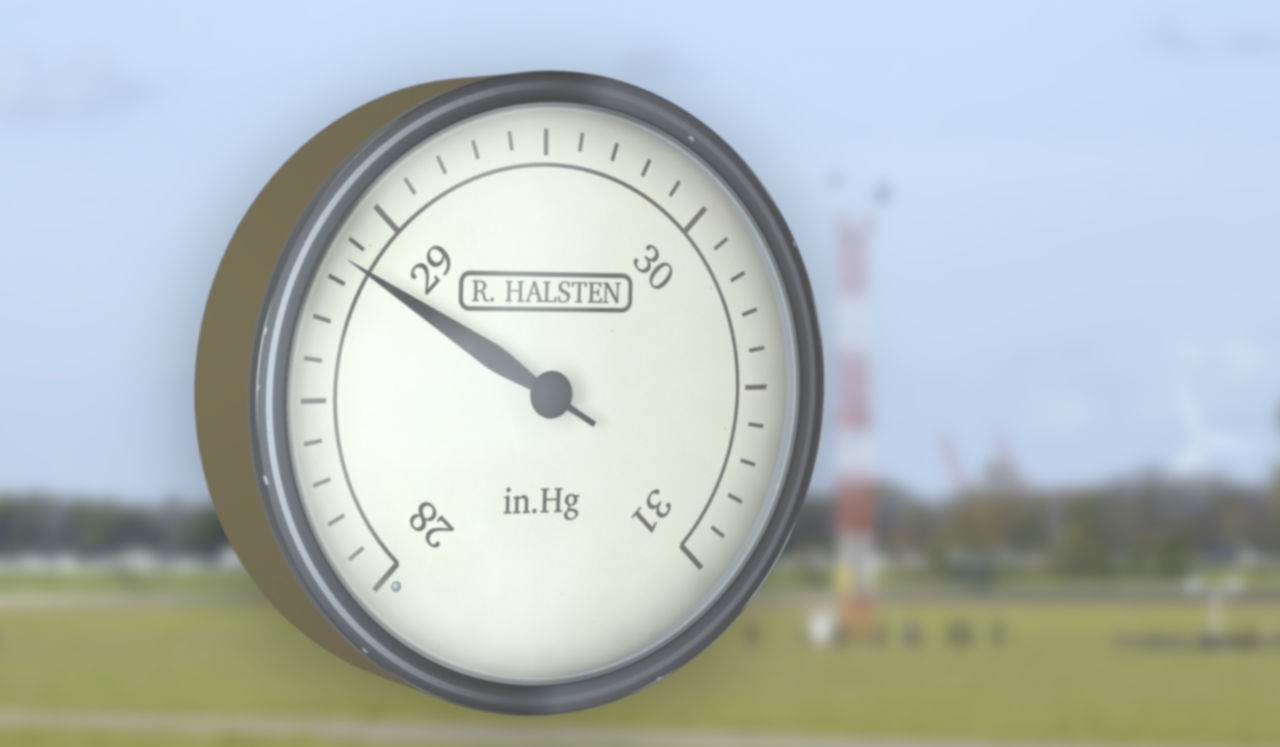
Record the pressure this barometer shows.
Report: 28.85 inHg
